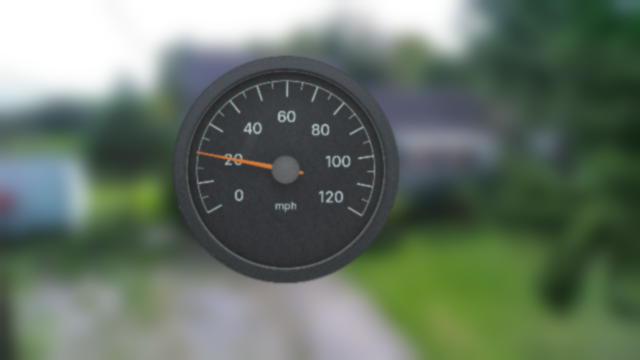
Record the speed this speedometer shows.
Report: 20 mph
